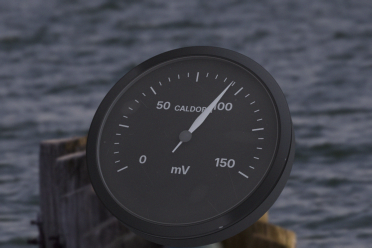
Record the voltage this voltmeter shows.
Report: 95 mV
